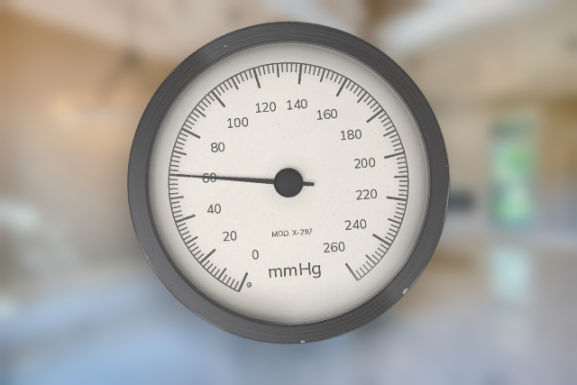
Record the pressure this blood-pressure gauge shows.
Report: 60 mmHg
